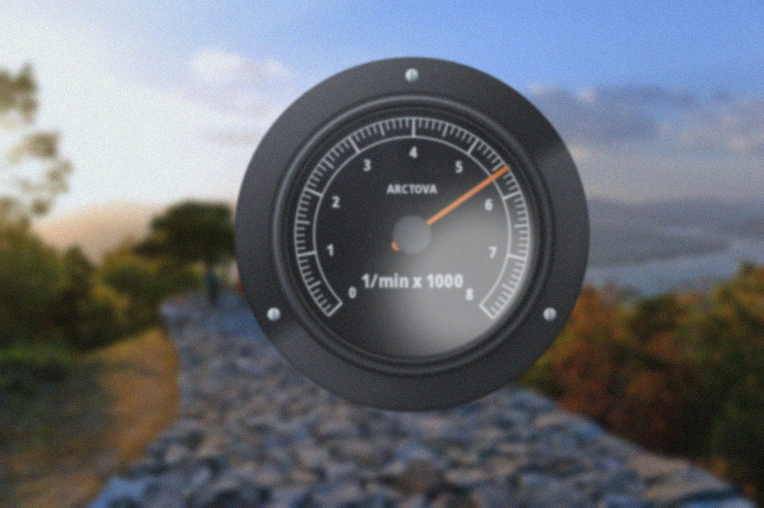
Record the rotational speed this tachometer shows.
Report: 5600 rpm
